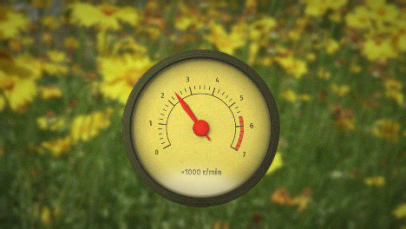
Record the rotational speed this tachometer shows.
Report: 2400 rpm
